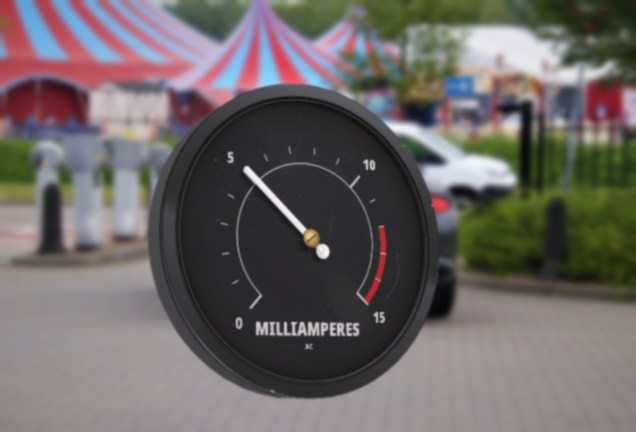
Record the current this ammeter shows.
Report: 5 mA
